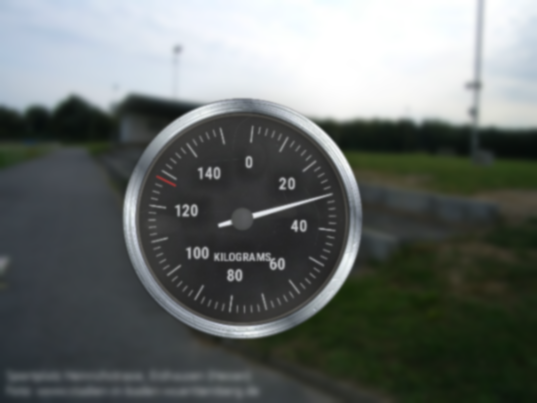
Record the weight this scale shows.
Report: 30 kg
